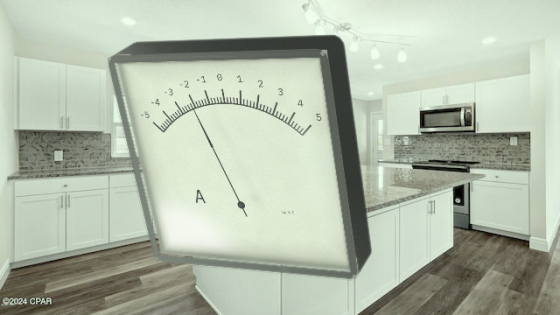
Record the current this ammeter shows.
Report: -2 A
